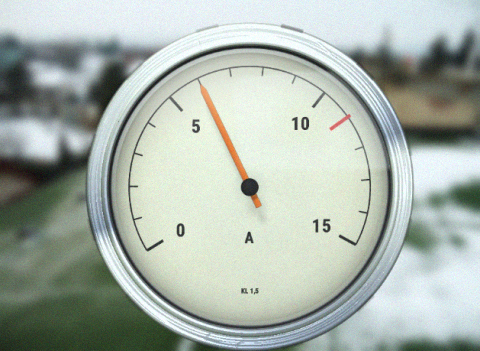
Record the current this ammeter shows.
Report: 6 A
